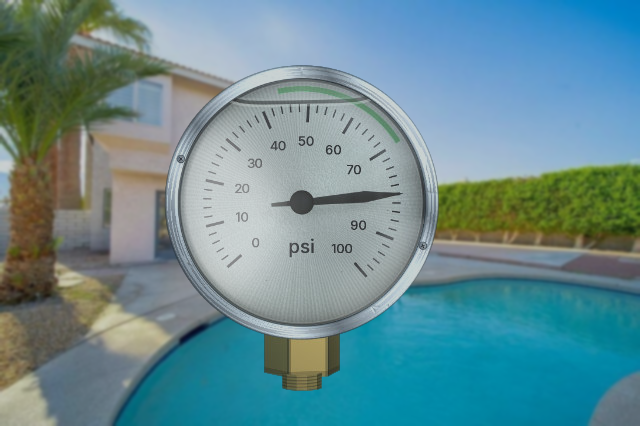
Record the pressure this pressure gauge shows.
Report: 80 psi
